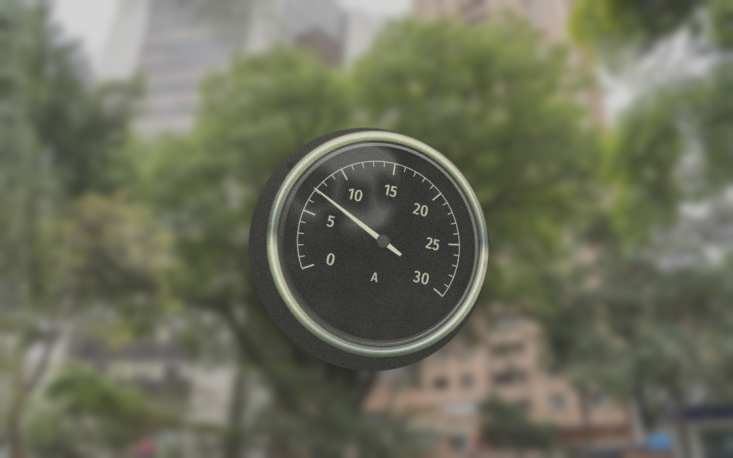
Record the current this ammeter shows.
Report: 7 A
